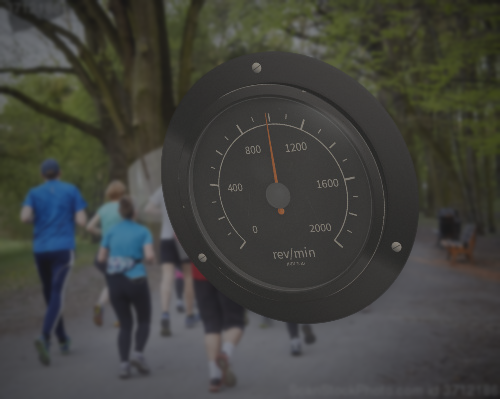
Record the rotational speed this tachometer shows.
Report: 1000 rpm
